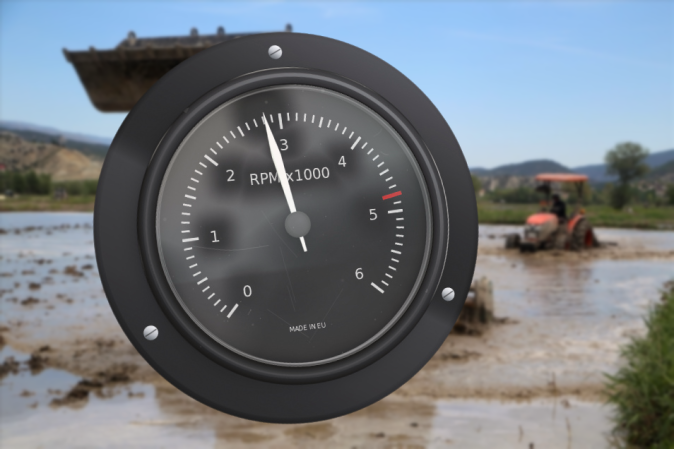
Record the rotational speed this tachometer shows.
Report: 2800 rpm
